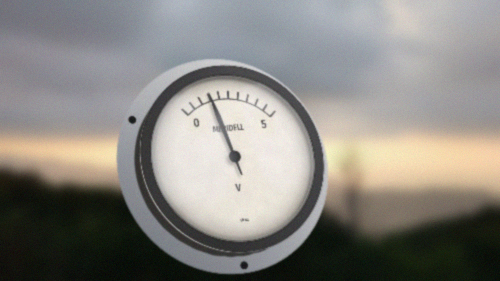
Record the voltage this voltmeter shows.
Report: 1.5 V
